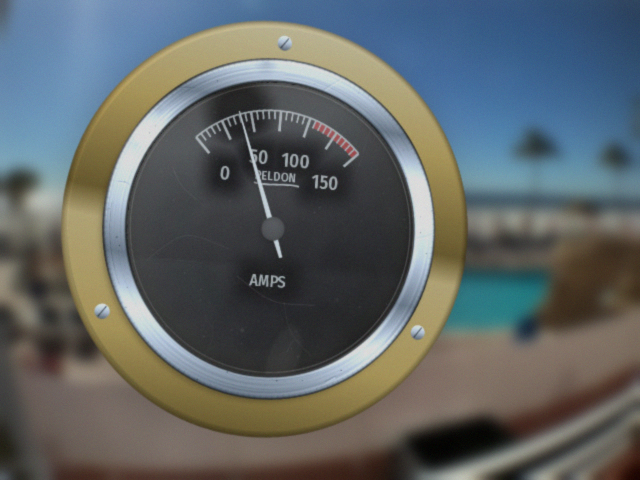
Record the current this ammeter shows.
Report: 40 A
